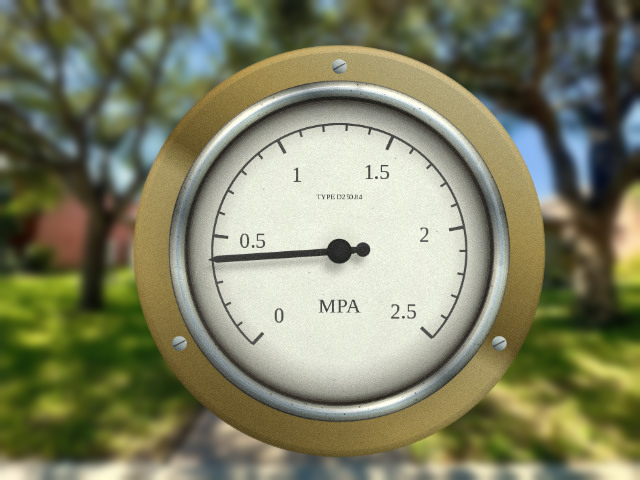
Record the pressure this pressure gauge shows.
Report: 0.4 MPa
